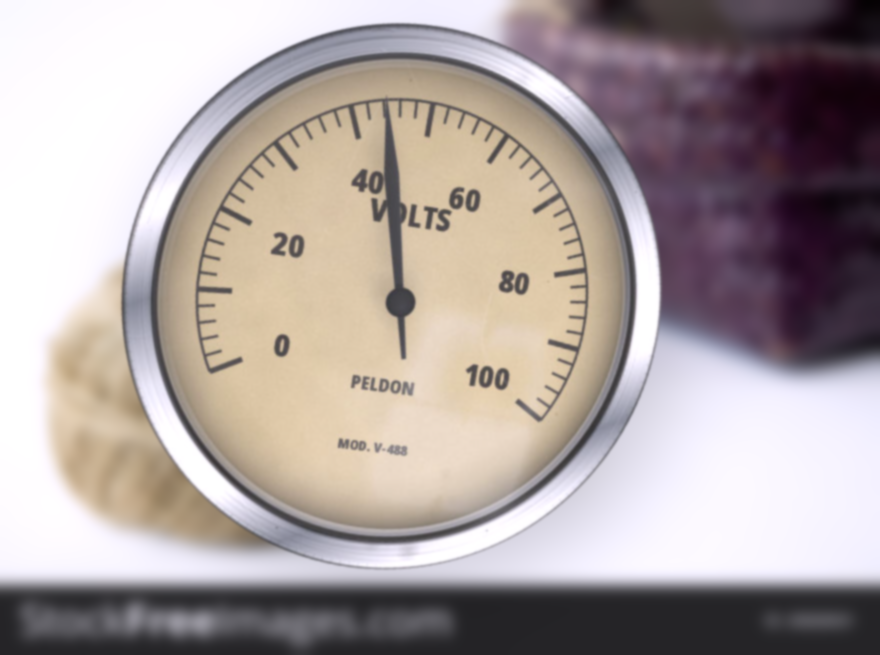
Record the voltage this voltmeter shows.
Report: 44 V
